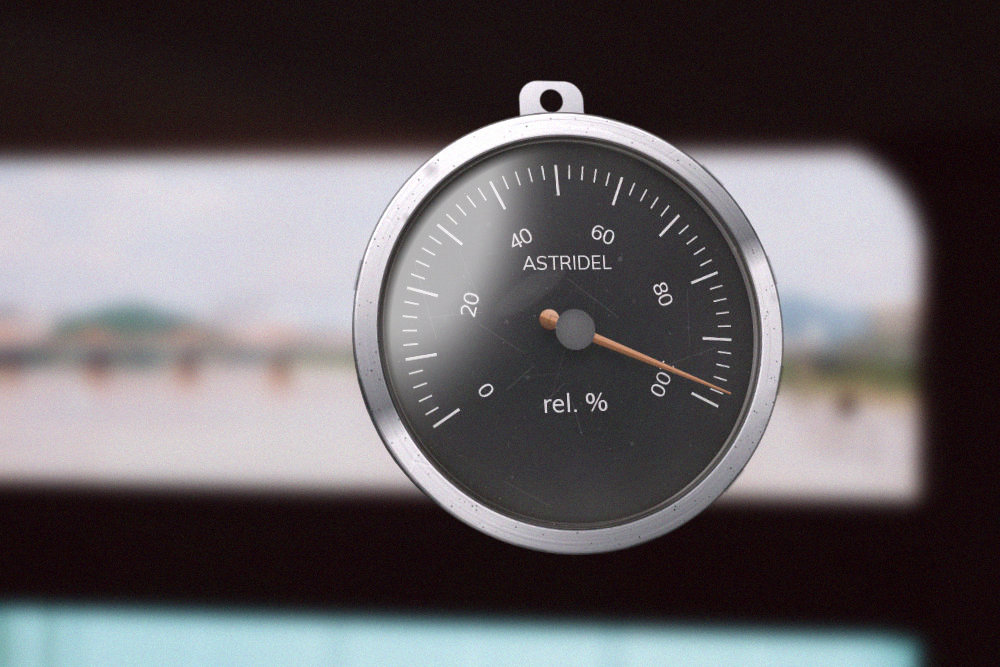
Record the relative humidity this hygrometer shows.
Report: 98 %
